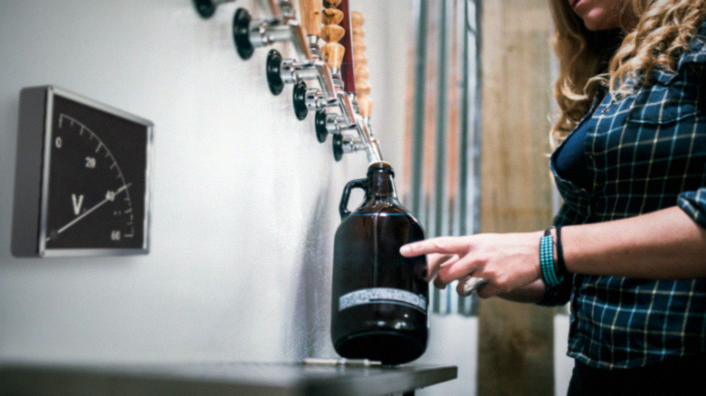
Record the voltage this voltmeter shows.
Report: 40 V
